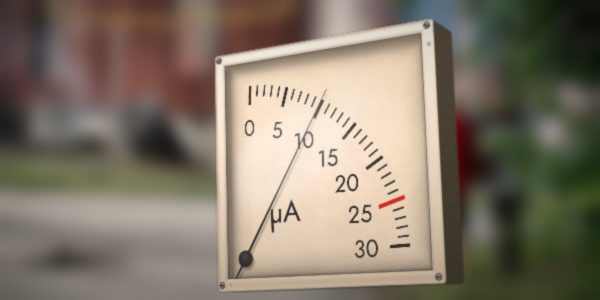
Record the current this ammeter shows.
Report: 10 µA
